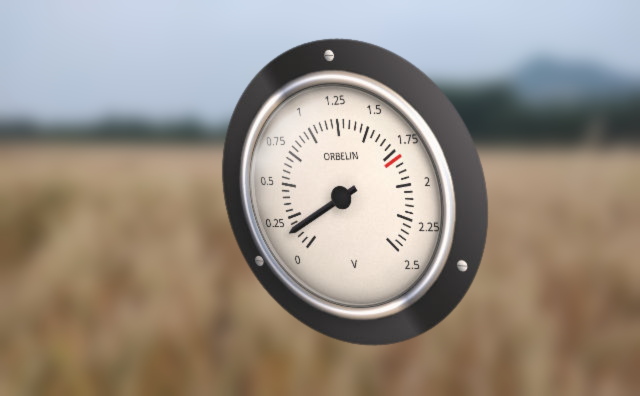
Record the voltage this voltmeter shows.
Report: 0.15 V
